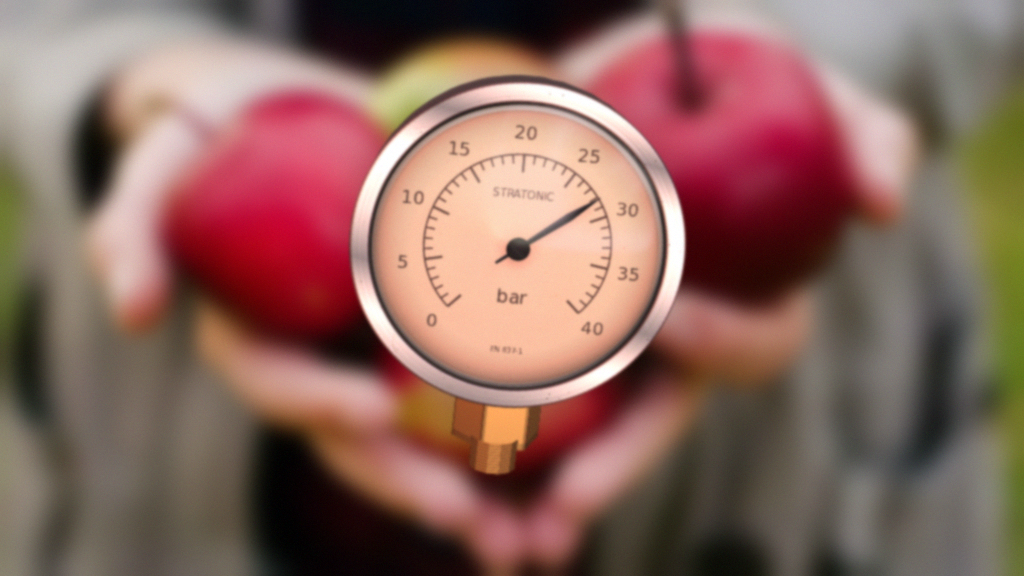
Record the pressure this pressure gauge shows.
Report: 28 bar
